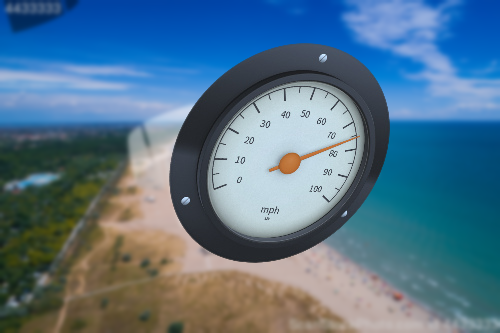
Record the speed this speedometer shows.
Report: 75 mph
